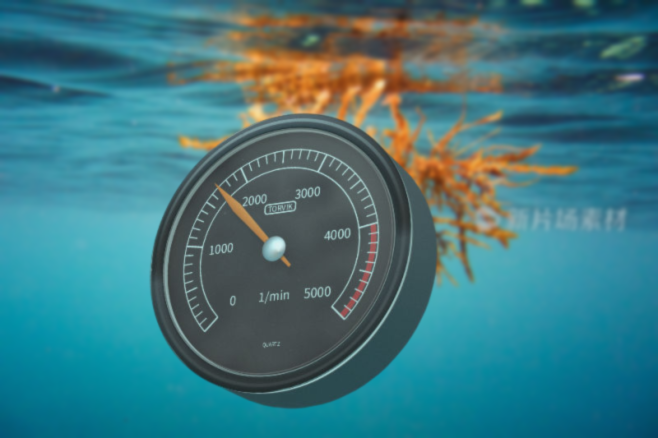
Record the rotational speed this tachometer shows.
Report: 1700 rpm
